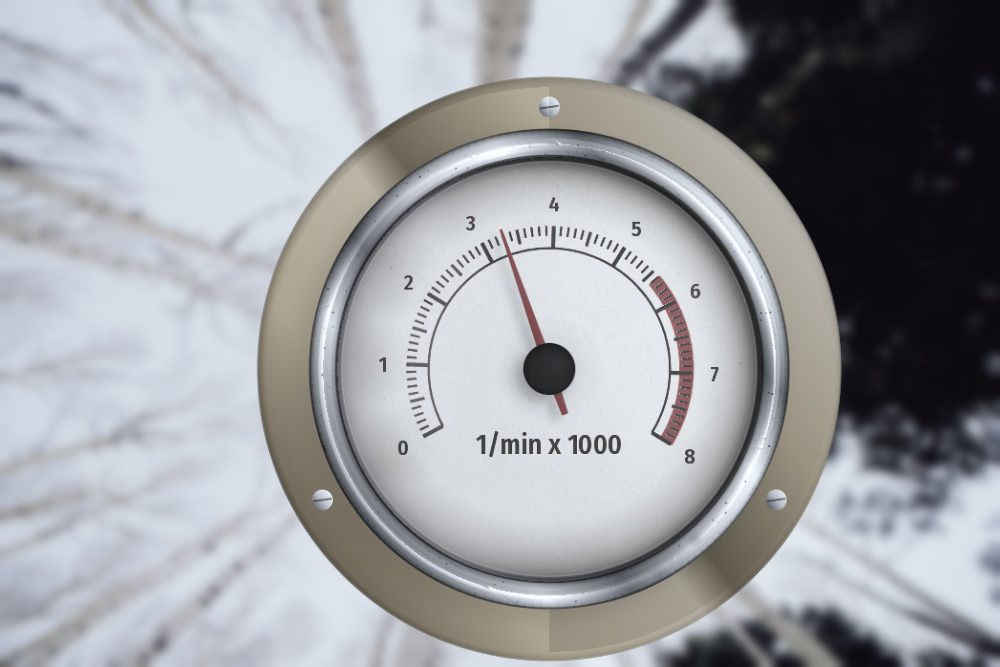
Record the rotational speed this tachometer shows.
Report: 3300 rpm
